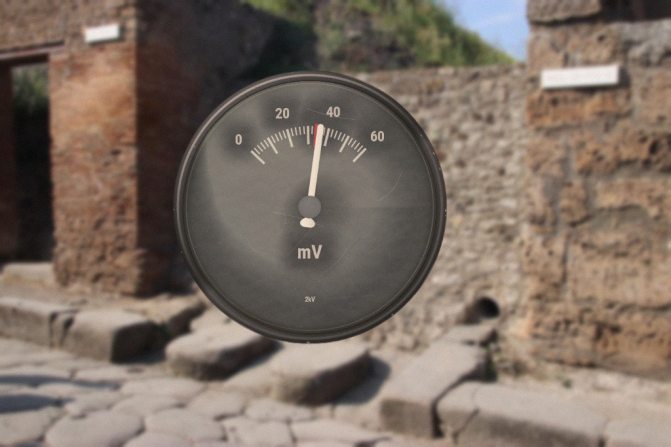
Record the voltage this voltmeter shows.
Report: 36 mV
